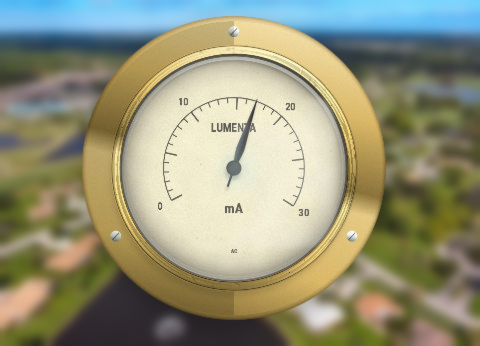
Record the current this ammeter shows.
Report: 17 mA
